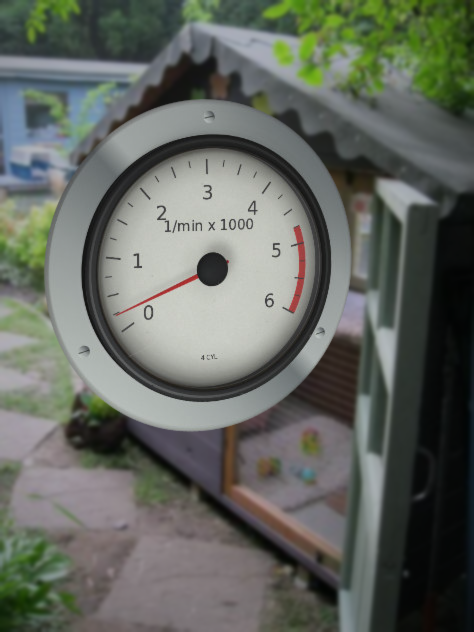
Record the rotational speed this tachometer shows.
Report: 250 rpm
